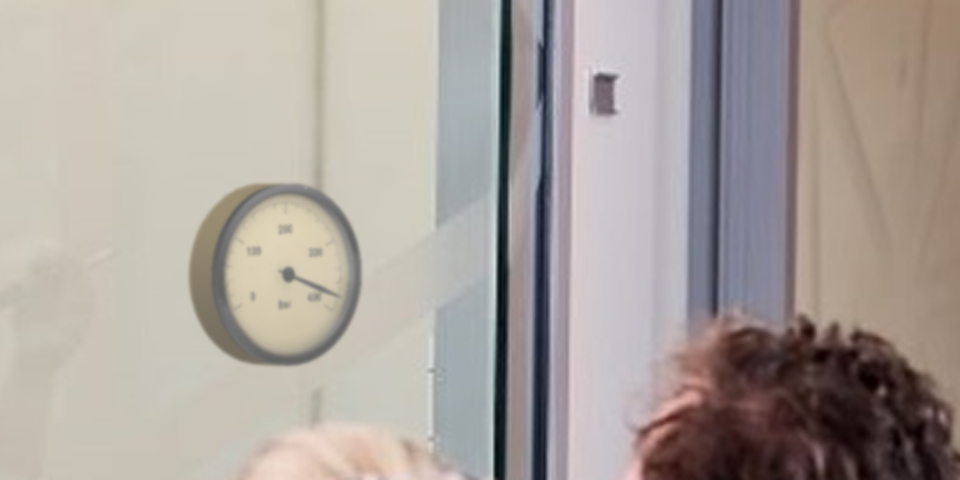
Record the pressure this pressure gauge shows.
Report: 380 bar
